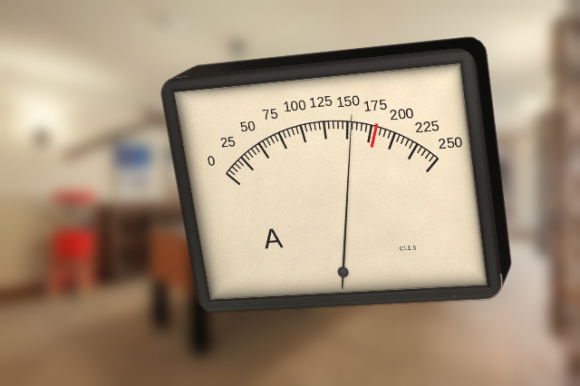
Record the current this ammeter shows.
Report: 155 A
